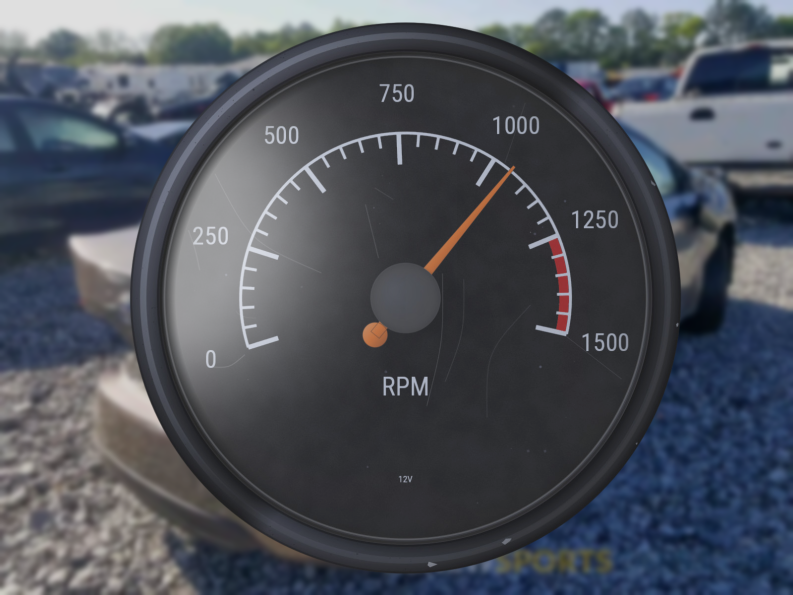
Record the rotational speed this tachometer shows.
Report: 1050 rpm
